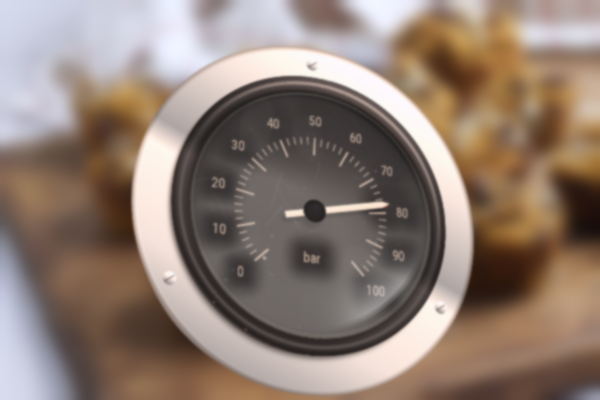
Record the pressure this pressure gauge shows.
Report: 78 bar
